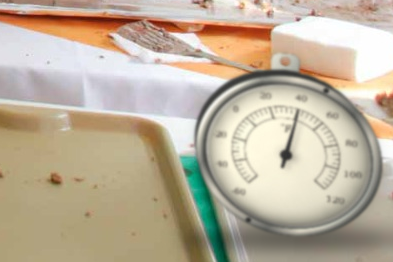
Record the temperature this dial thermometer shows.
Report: 40 °F
